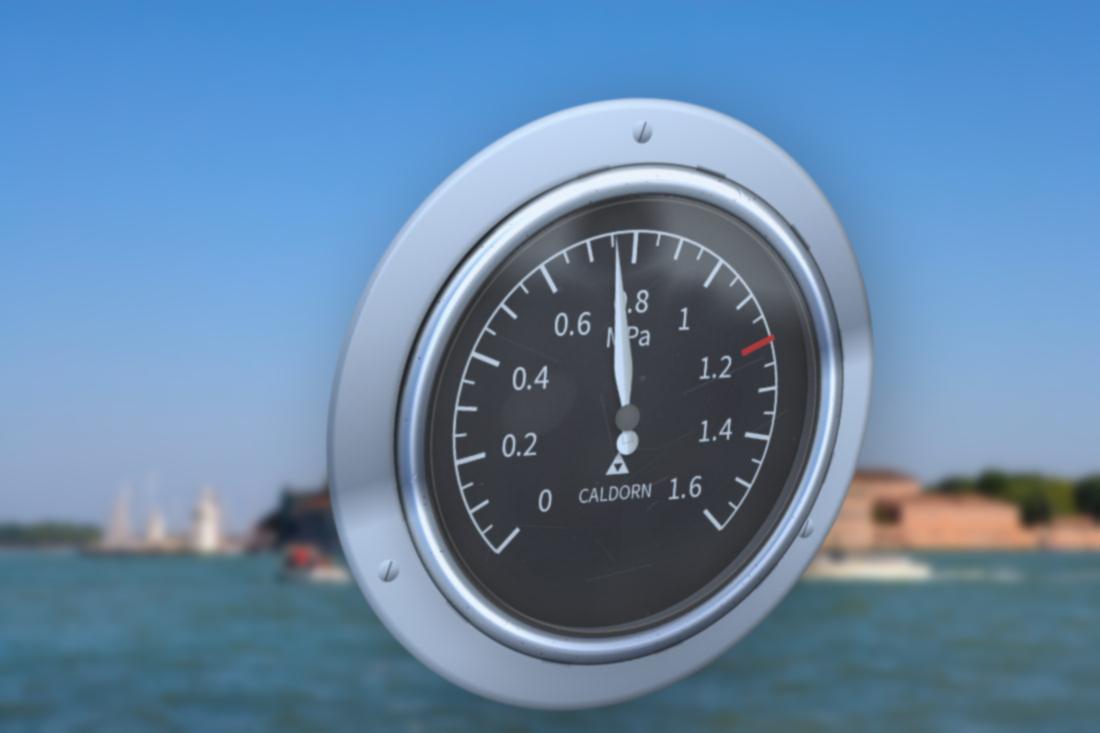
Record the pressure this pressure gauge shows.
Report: 0.75 MPa
